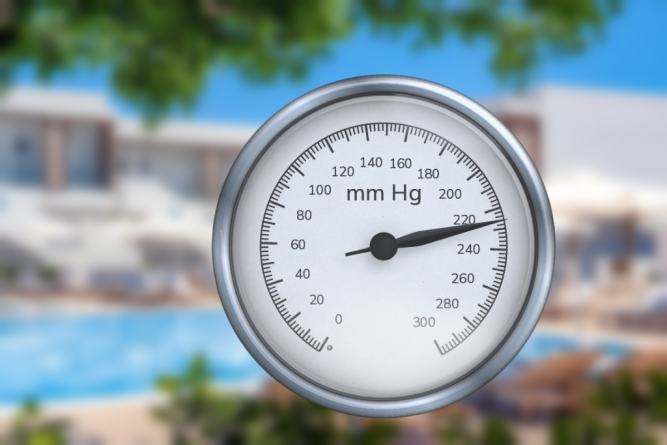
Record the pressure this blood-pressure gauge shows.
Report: 226 mmHg
